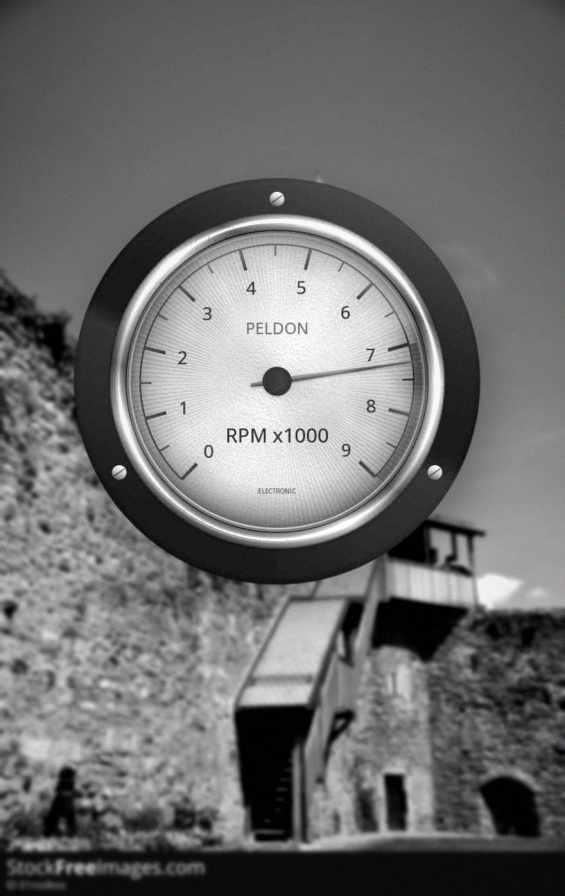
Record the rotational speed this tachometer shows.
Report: 7250 rpm
